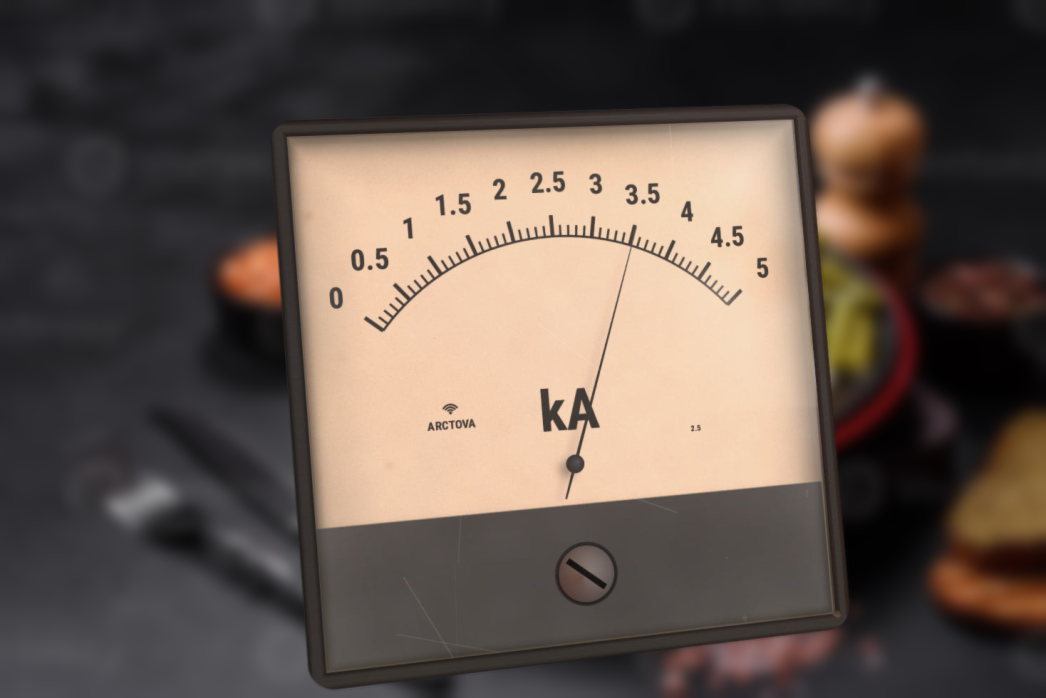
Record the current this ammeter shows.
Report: 3.5 kA
